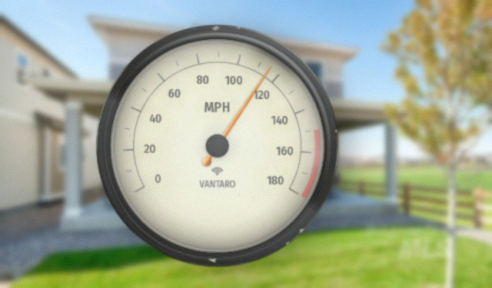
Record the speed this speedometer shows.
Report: 115 mph
